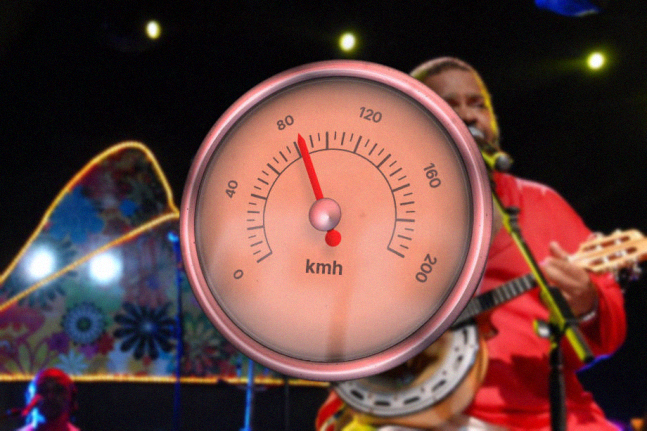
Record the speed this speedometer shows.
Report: 85 km/h
